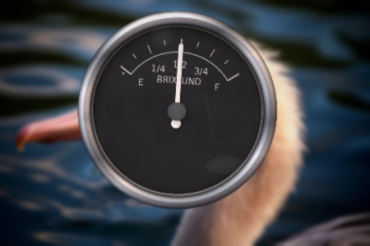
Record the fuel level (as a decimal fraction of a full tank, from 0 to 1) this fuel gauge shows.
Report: 0.5
